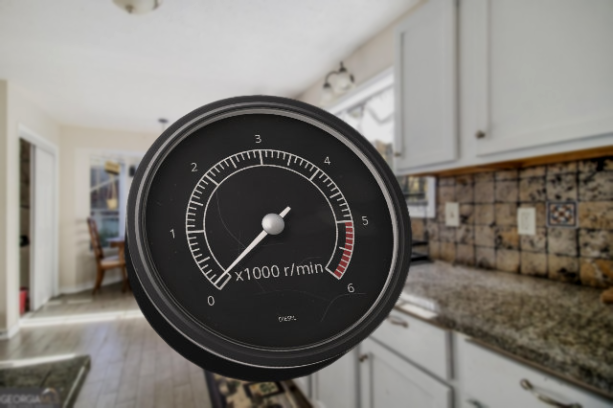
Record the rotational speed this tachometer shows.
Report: 100 rpm
